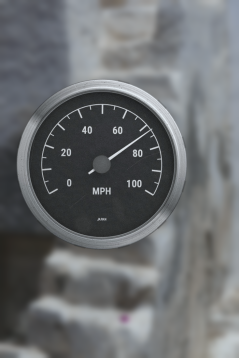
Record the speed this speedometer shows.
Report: 72.5 mph
